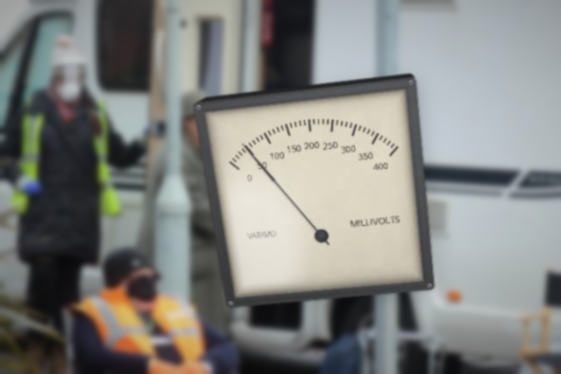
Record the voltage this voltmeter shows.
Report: 50 mV
